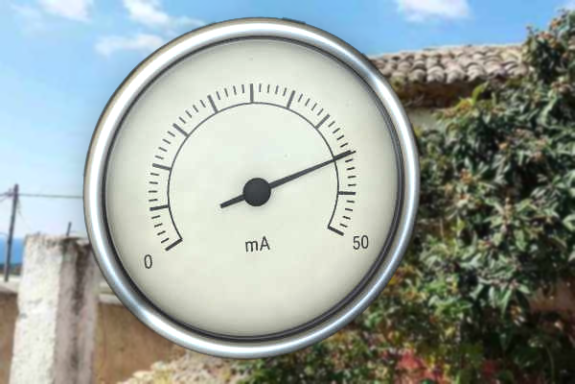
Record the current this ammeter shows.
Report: 40 mA
